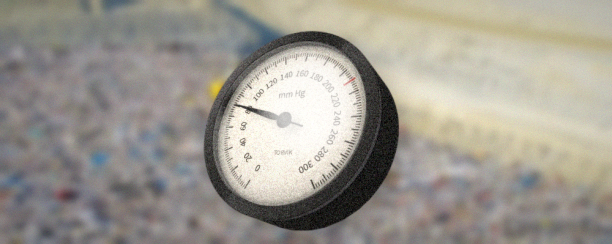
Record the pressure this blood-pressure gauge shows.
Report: 80 mmHg
